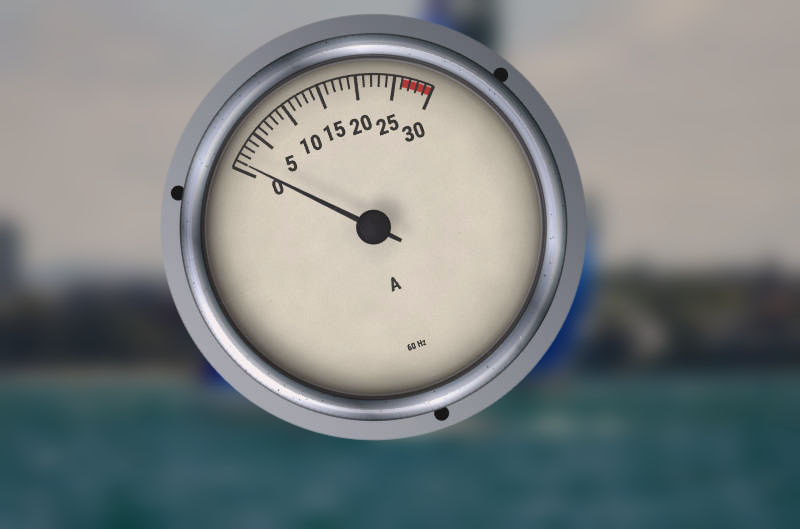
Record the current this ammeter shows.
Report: 1 A
